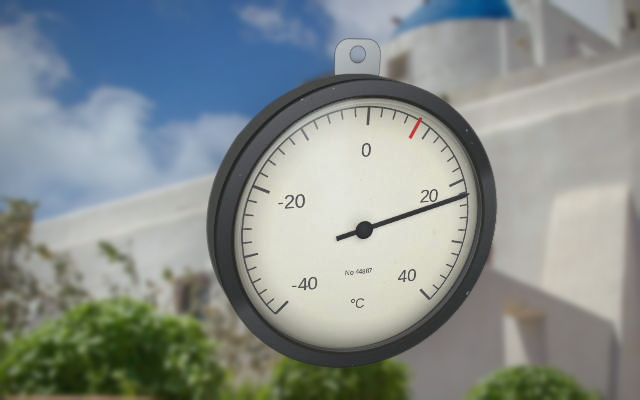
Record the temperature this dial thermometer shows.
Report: 22 °C
